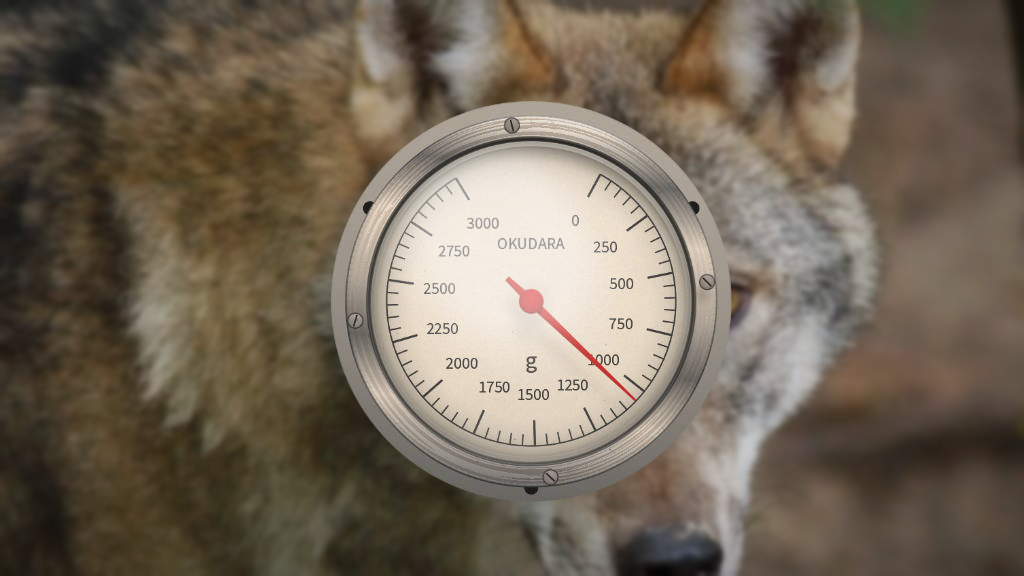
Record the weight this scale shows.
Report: 1050 g
